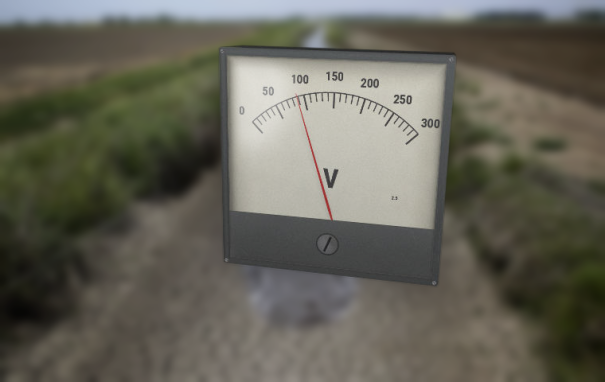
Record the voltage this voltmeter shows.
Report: 90 V
